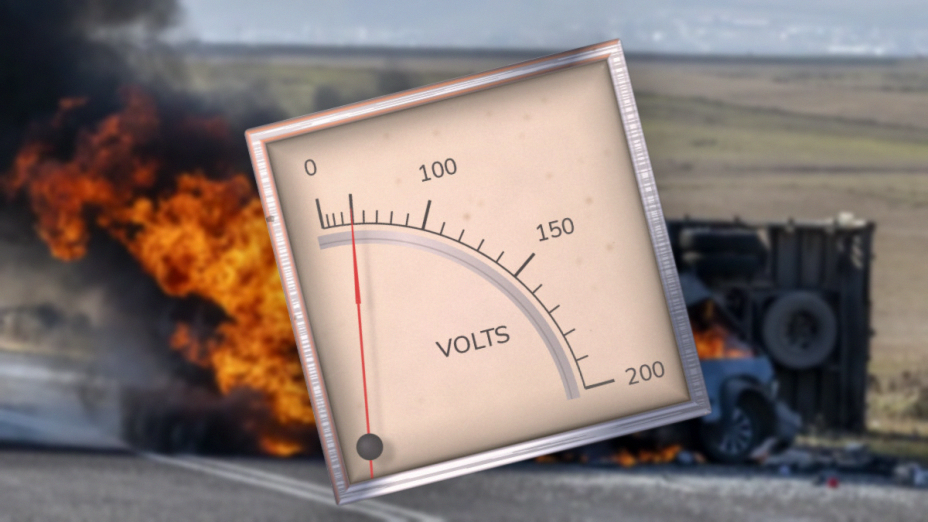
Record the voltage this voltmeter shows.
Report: 50 V
